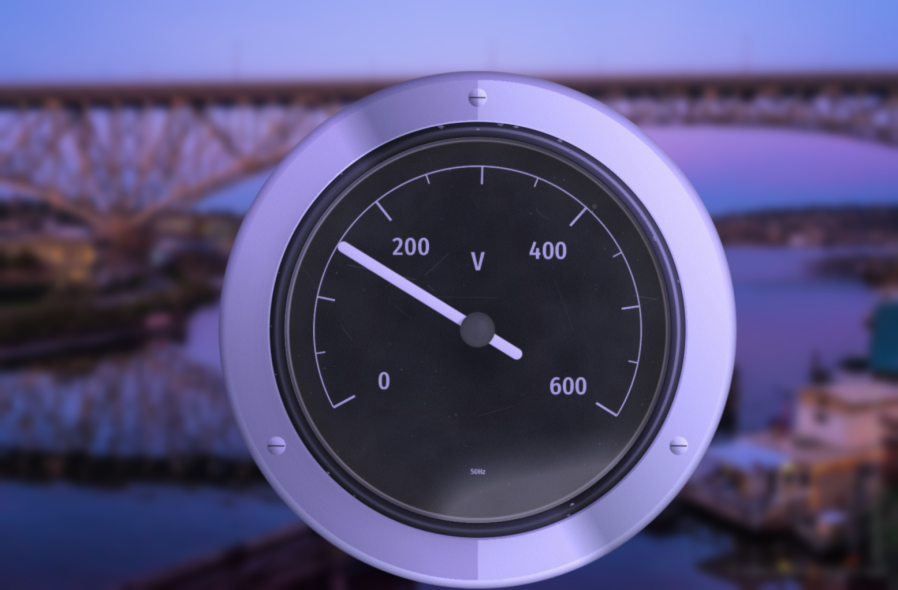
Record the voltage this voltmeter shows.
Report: 150 V
